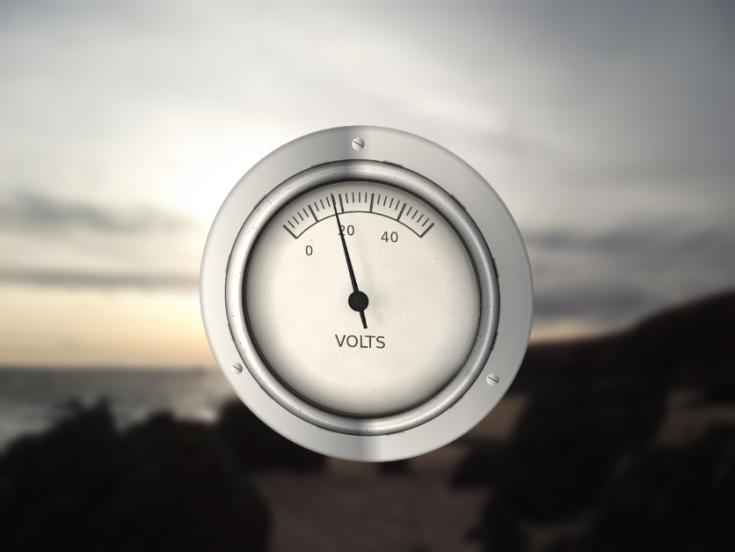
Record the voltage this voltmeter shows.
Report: 18 V
